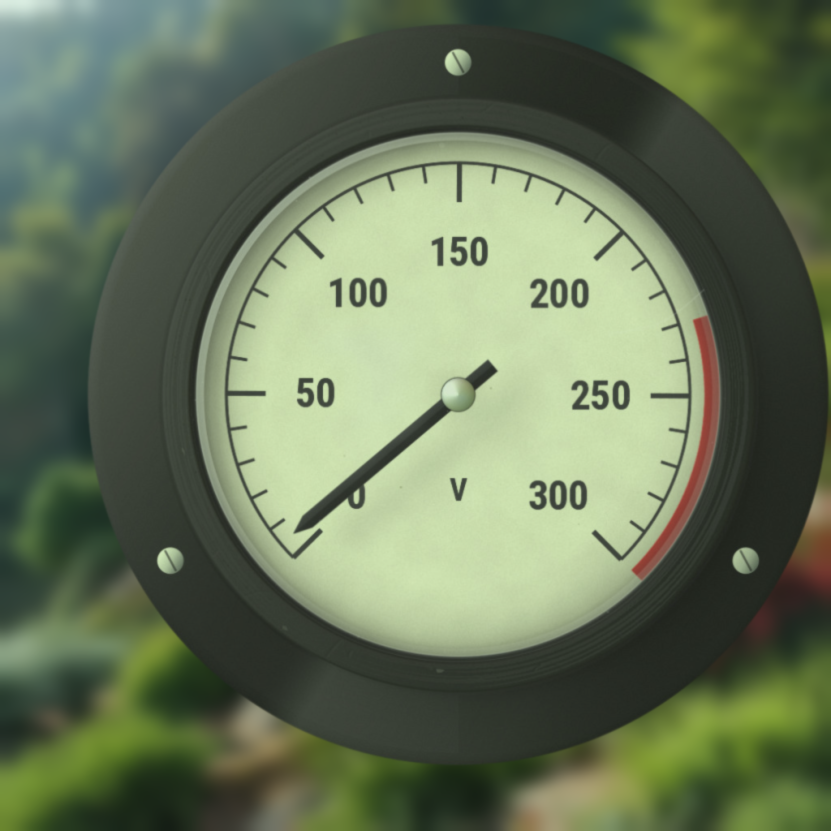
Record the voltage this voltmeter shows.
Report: 5 V
